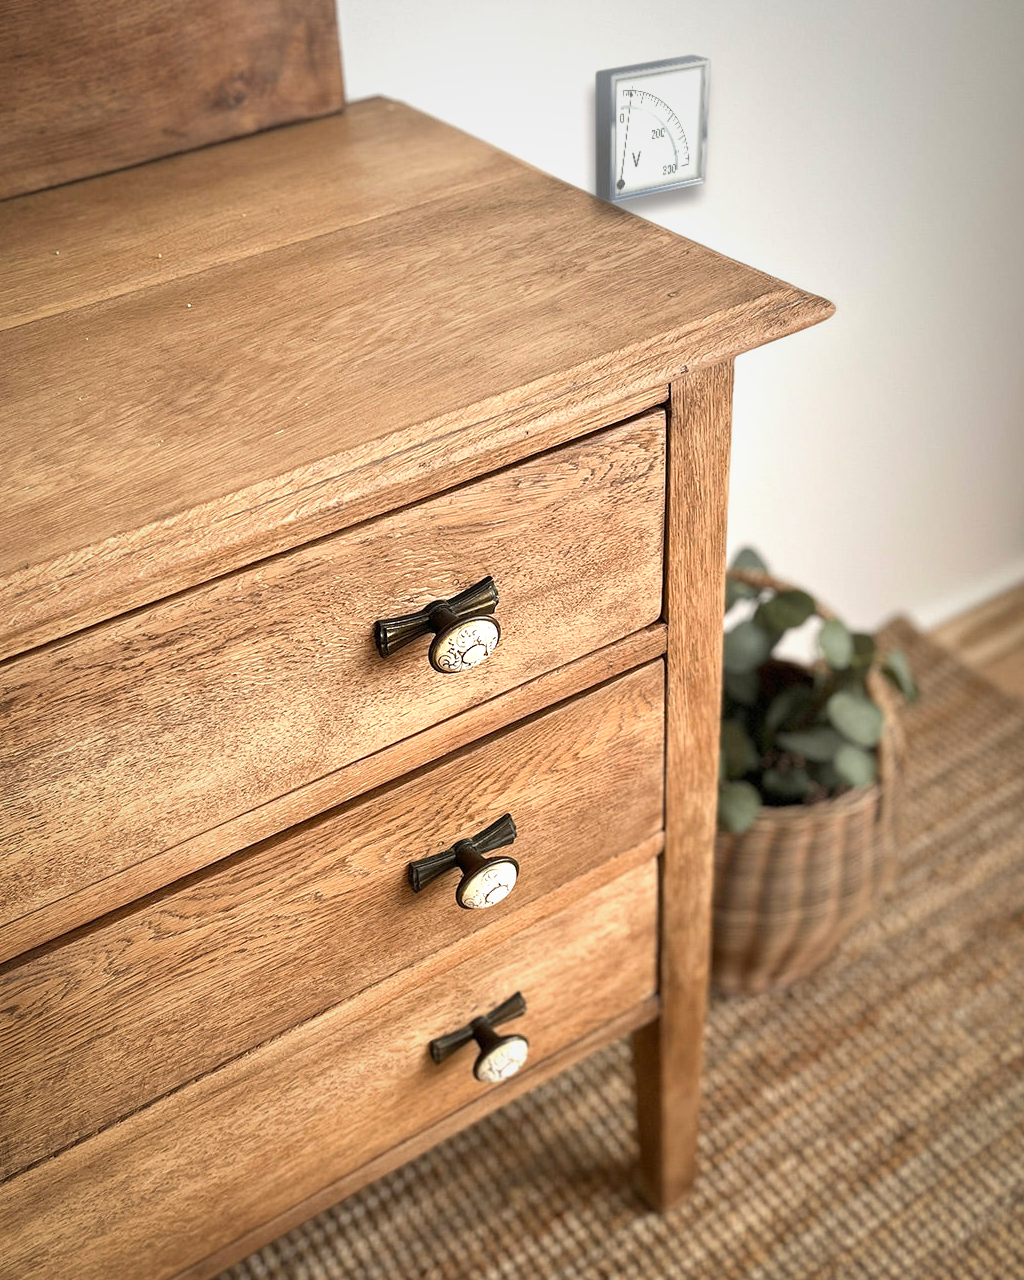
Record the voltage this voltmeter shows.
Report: 50 V
